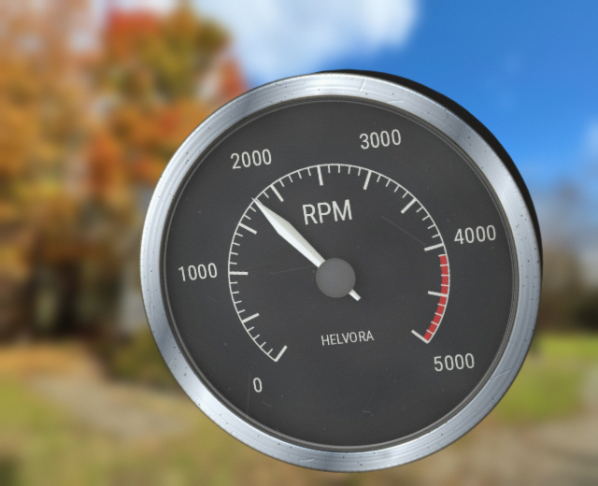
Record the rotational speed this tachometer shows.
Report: 1800 rpm
